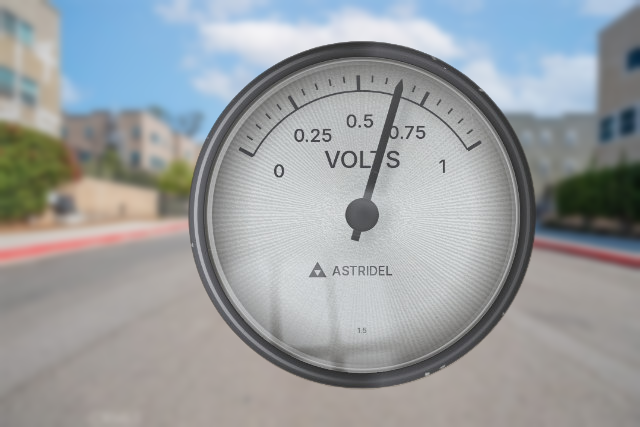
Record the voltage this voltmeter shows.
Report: 0.65 V
